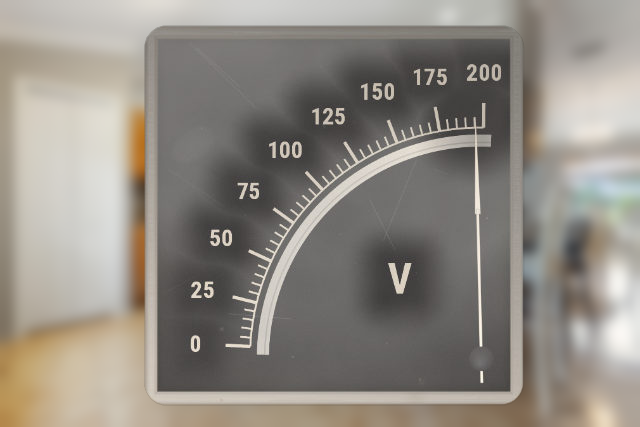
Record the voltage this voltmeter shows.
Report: 195 V
